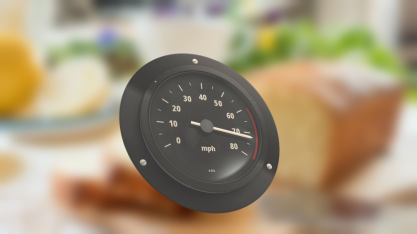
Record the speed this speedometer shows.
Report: 72.5 mph
